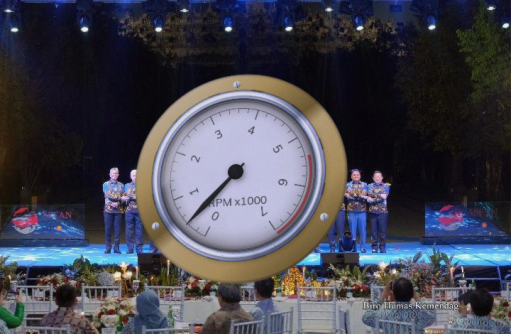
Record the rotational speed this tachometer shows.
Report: 400 rpm
